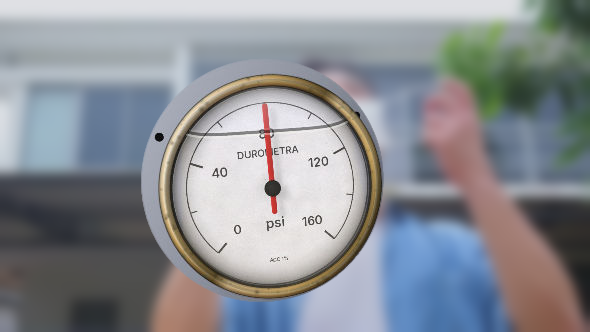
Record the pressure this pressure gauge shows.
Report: 80 psi
